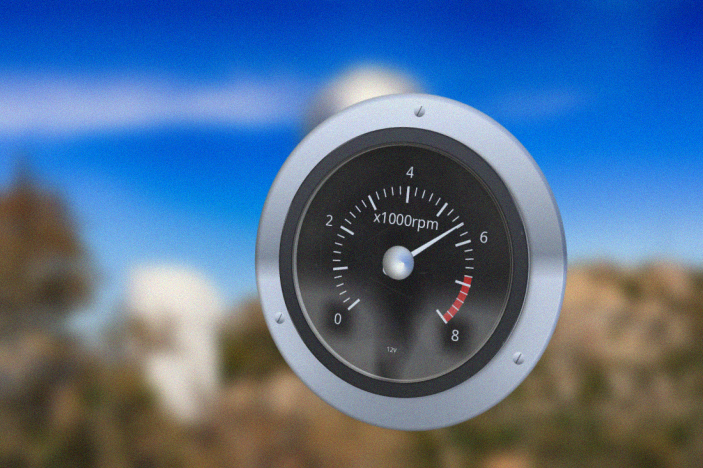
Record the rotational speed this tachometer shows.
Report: 5600 rpm
